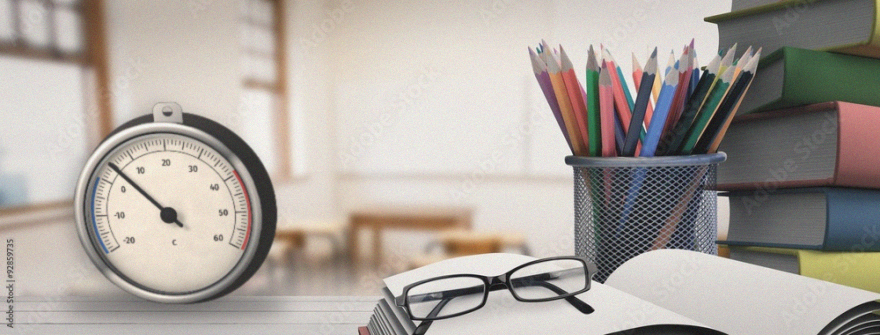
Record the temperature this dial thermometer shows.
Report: 5 °C
